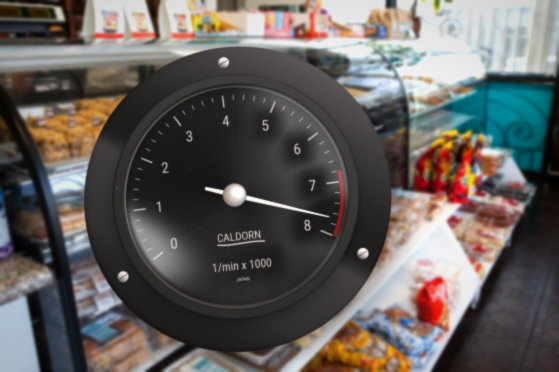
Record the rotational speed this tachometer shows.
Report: 7700 rpm
